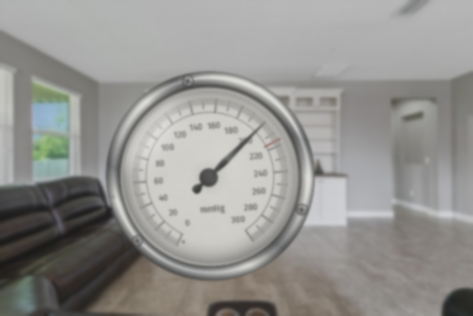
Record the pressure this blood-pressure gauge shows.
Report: 200 mmHg
